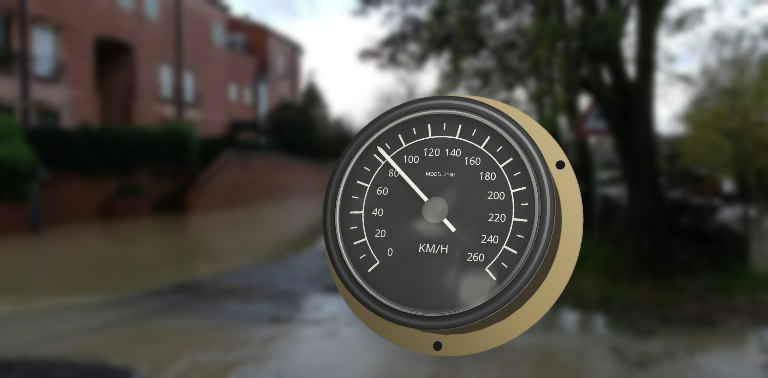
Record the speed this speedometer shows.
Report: 85 km/h
